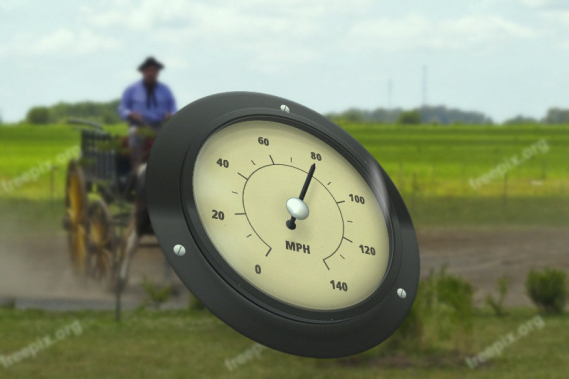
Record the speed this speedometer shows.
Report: 80 mph
